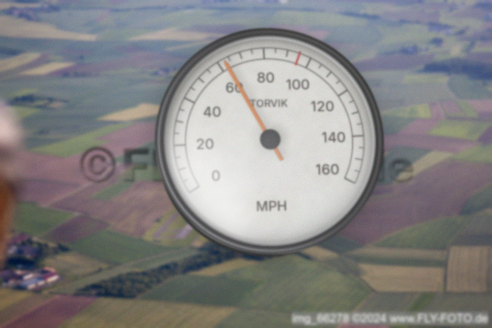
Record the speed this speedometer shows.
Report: 62.5 mph
